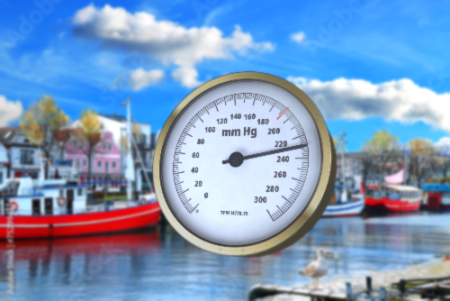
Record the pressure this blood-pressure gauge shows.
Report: 230 mmHg
